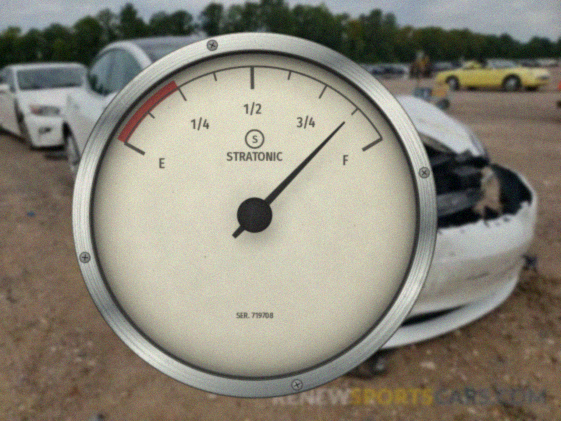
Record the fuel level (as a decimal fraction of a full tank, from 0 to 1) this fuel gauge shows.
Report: 0.875
